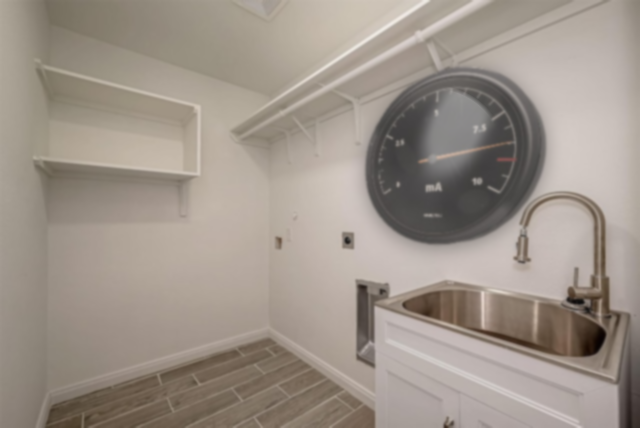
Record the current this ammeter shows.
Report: 8.5 mA
